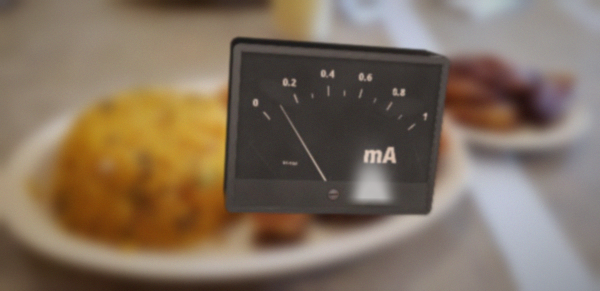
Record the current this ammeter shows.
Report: 0.1 mA
